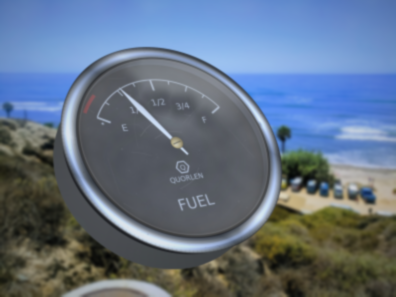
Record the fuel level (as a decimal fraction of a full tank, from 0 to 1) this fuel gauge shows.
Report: 0.25
